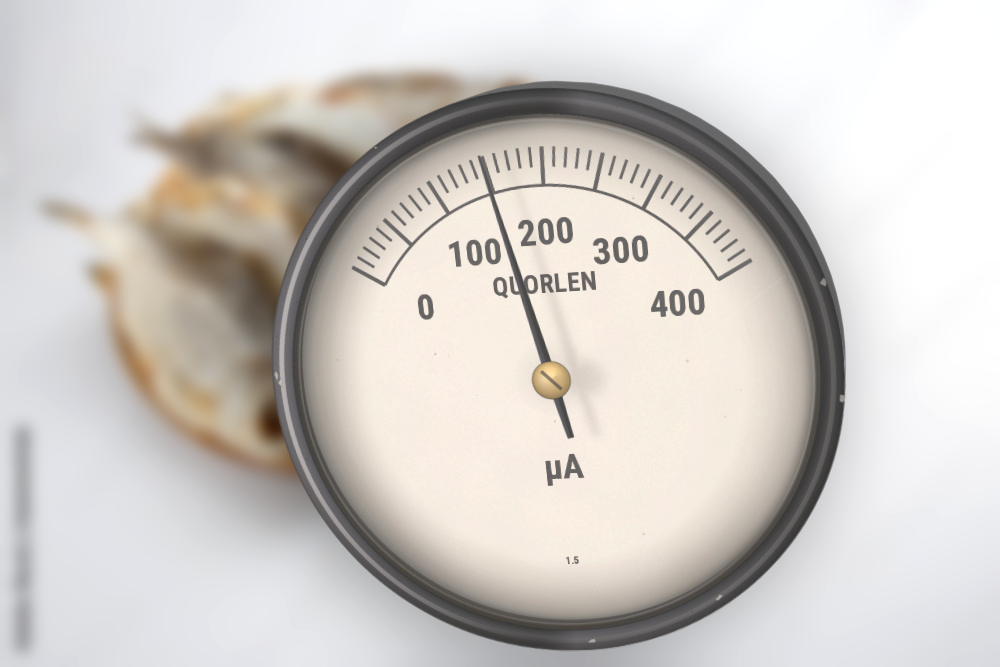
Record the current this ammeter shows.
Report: 150 µA
